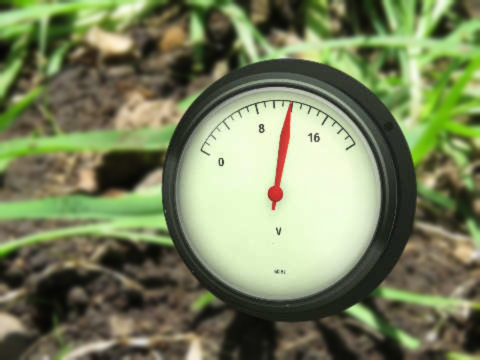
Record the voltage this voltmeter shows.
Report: 12 V
